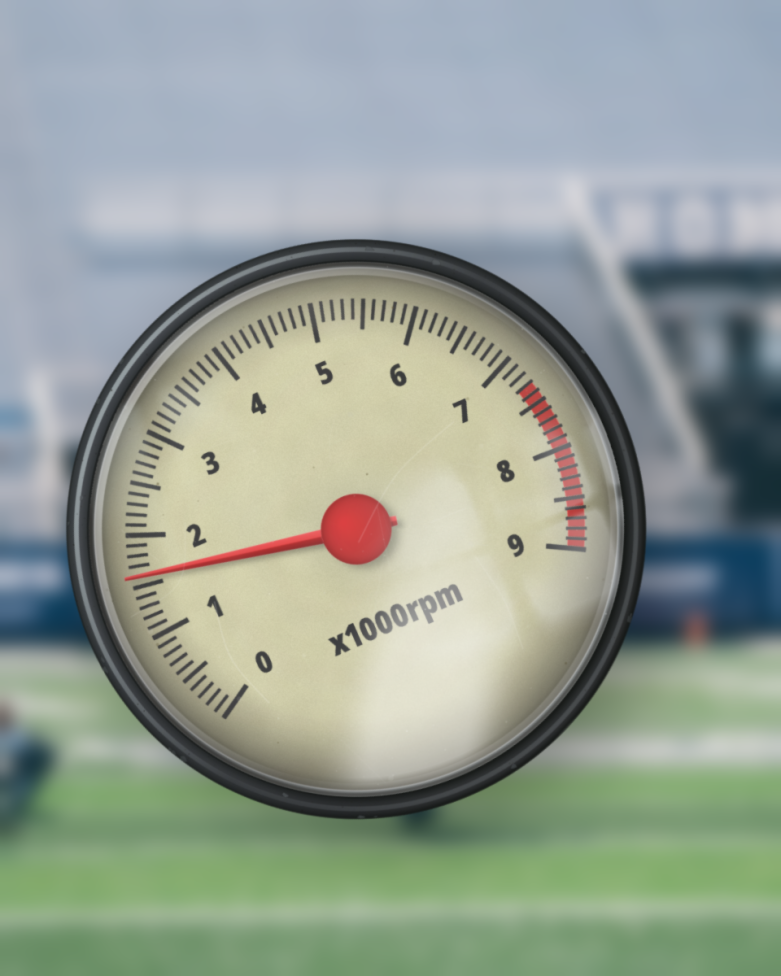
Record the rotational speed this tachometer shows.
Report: 1600 rpm
